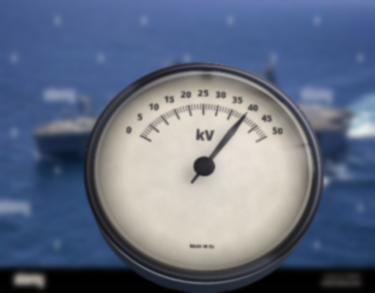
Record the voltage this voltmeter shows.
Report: 40 kV
